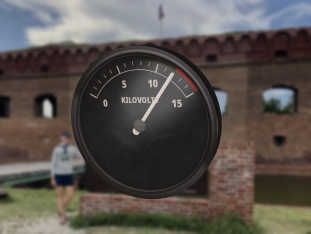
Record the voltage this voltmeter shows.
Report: 12 kV
